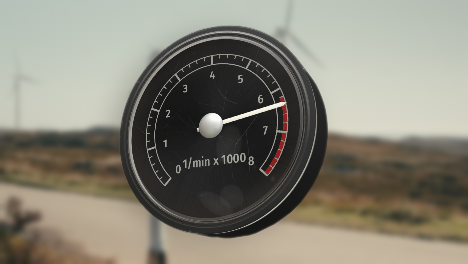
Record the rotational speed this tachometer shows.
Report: 6400 rpm
